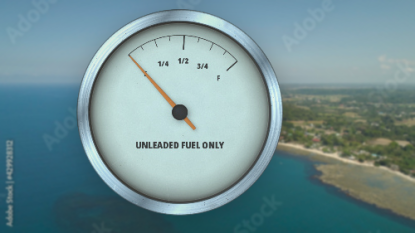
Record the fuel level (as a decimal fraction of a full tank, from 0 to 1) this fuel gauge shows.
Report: 0
